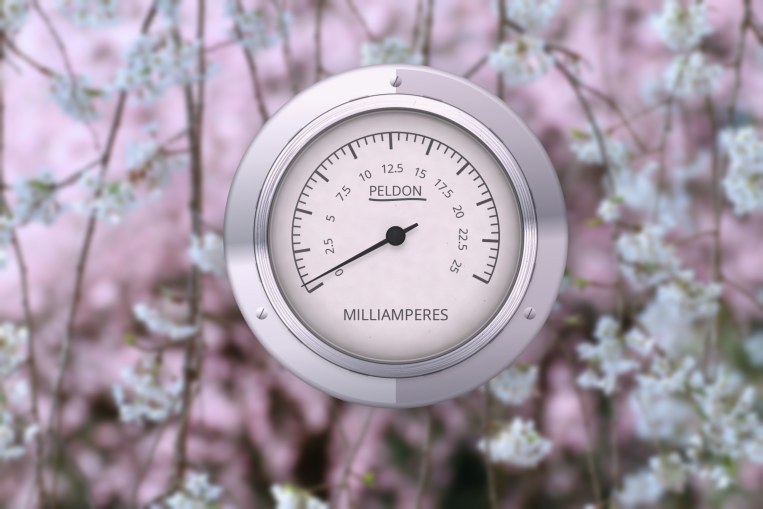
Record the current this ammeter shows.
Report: 0.5 mA
